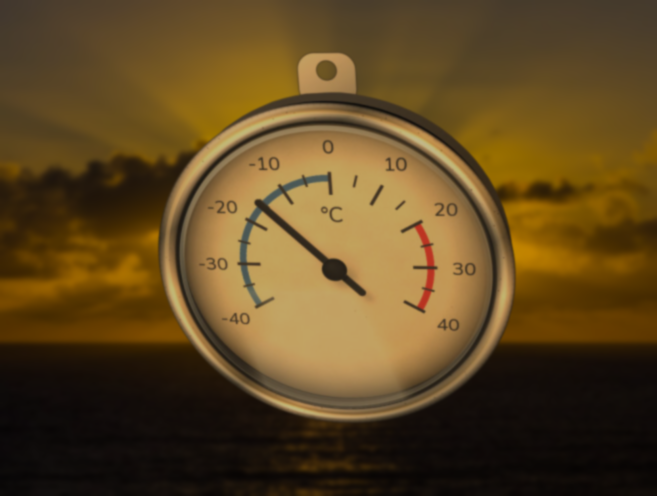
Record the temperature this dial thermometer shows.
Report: -15 °C
